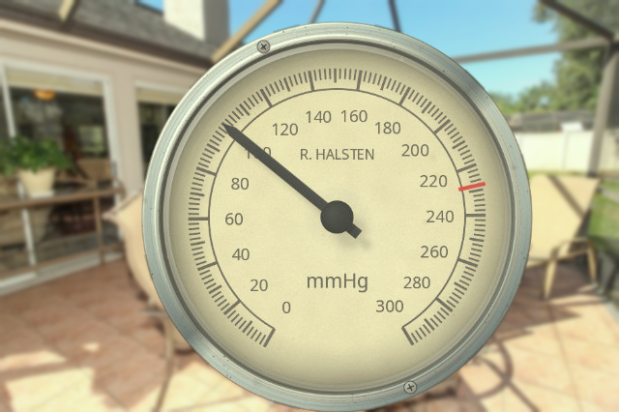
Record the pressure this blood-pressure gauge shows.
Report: 100 mmHg
